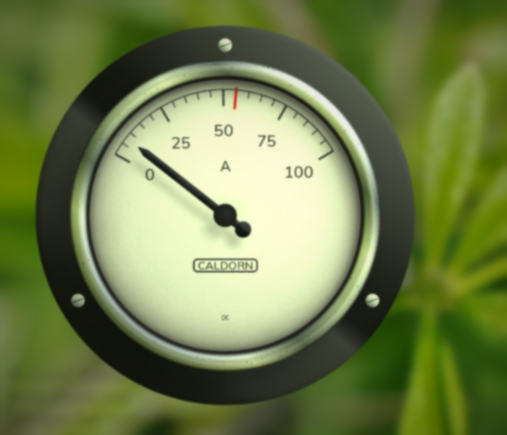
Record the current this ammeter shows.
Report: 7.5 A
